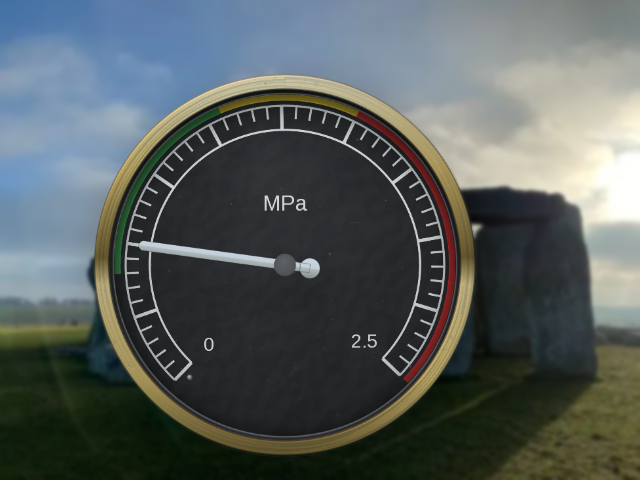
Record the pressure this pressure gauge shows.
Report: 0.5 MPa
